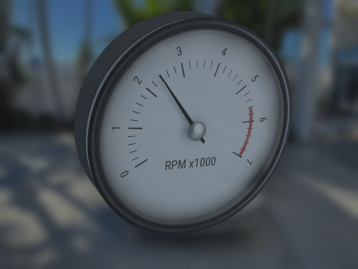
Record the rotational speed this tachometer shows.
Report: 2400 rpm
